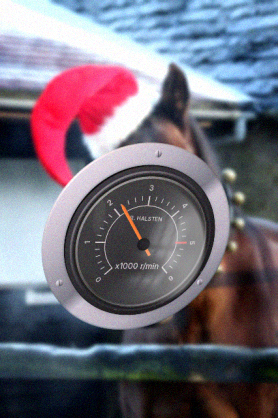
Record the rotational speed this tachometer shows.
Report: 2200 rpm
